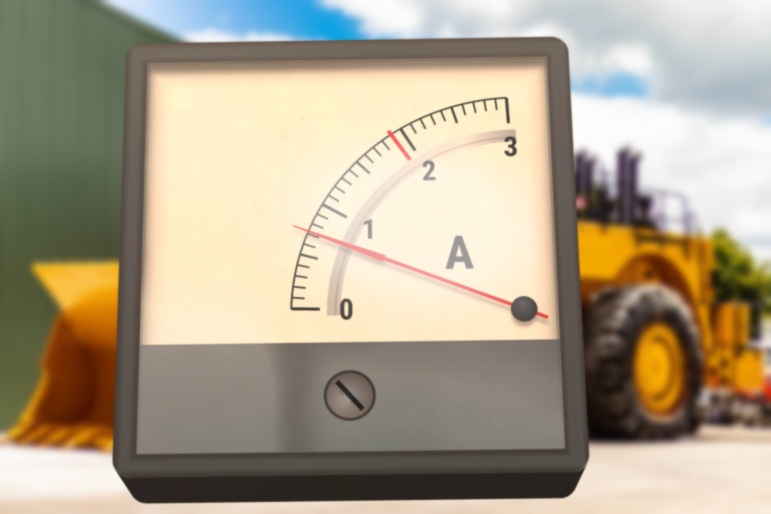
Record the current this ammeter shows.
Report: 0.7 A
